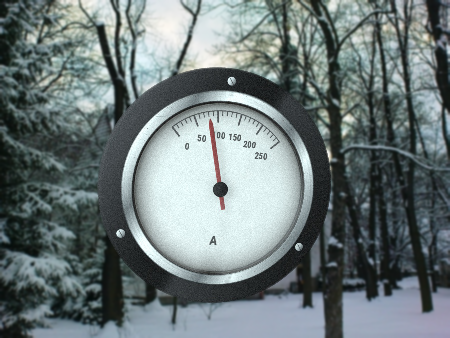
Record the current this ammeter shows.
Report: 80 A
